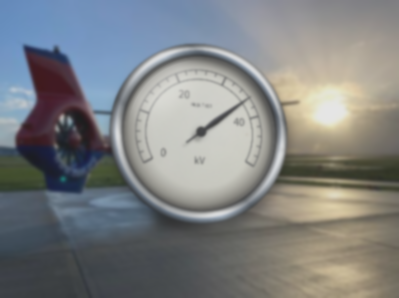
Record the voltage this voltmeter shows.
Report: 36 kV
